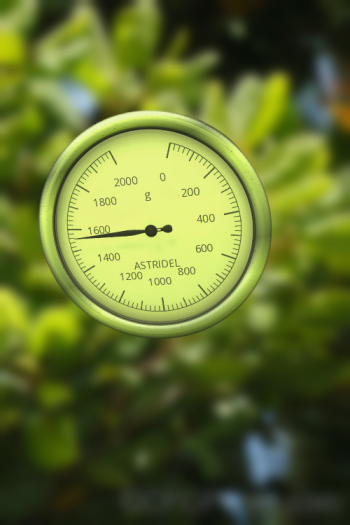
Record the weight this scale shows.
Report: 1560 g
